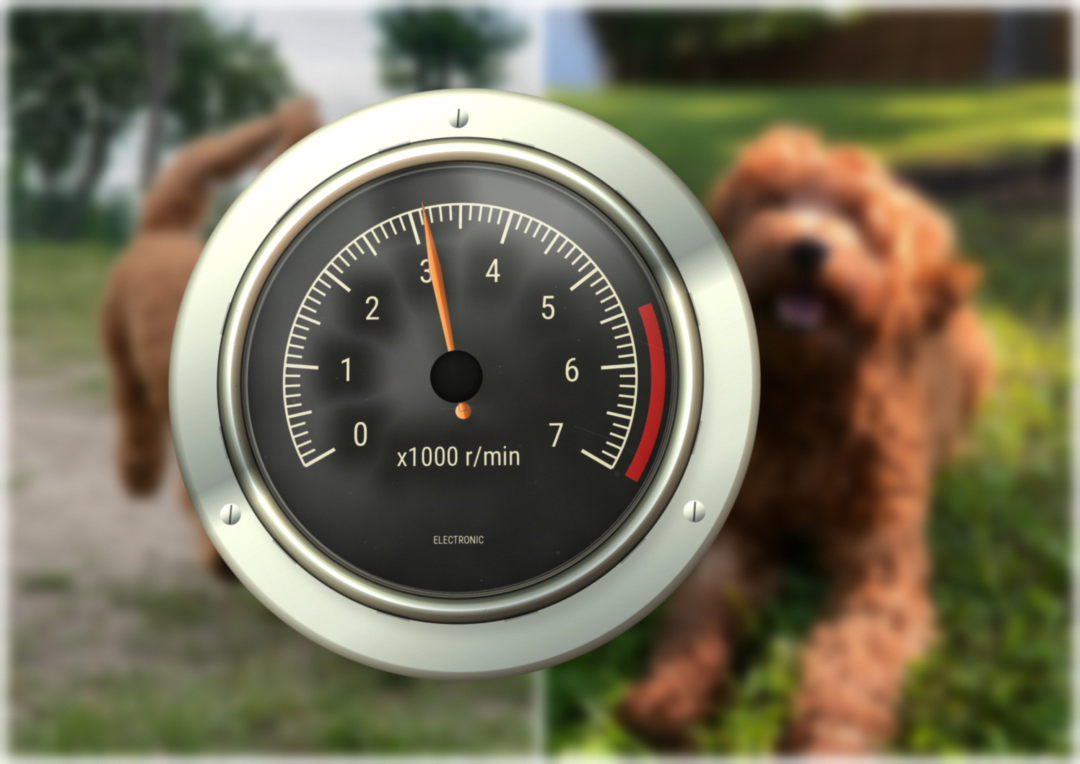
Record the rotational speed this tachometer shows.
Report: 3150 rpm
